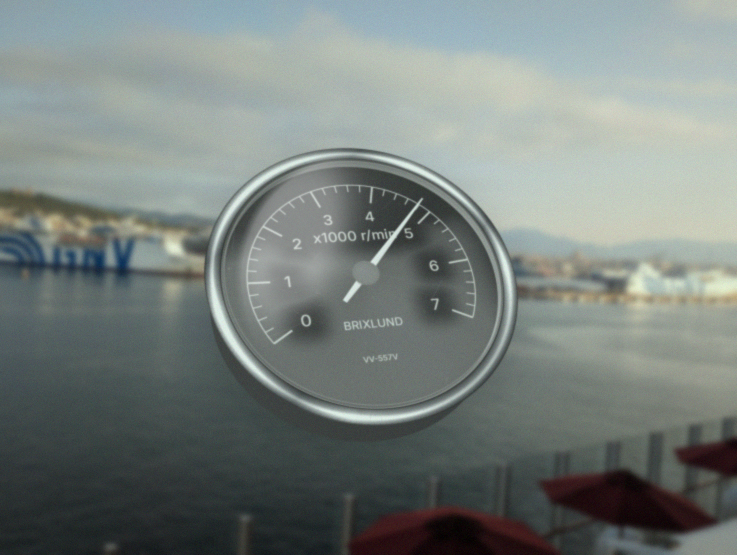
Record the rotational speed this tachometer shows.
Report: 4800 rpm
